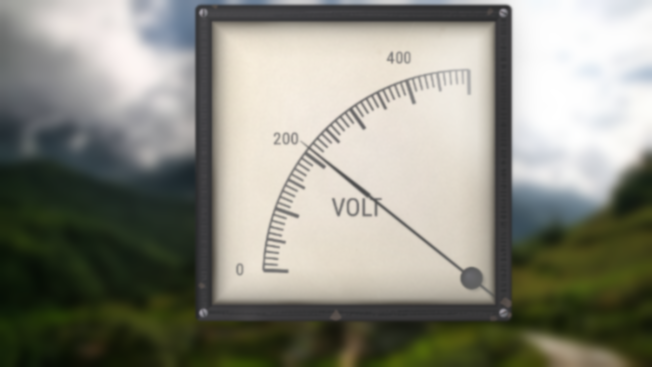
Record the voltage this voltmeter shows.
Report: 210 V
